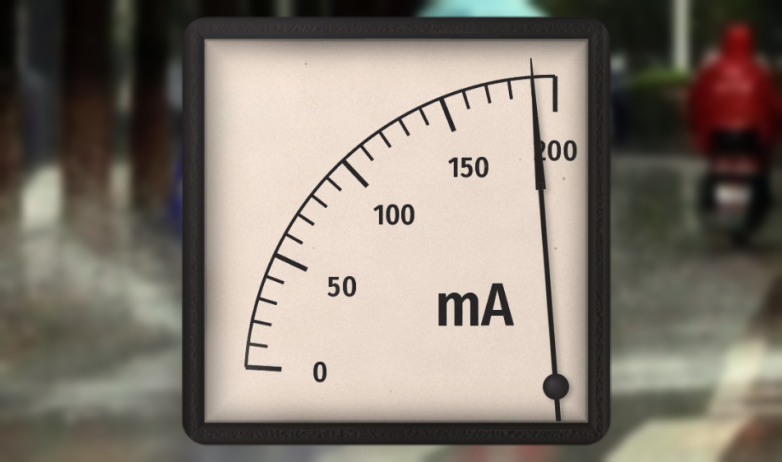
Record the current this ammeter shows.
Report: 190 mA
